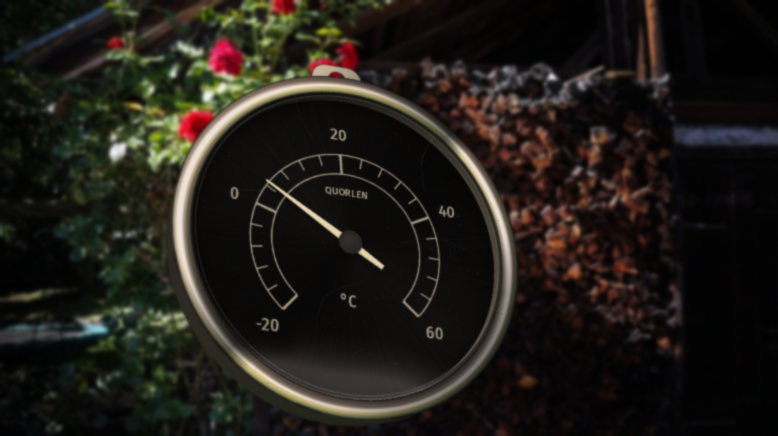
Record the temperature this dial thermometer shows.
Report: 4 °C
